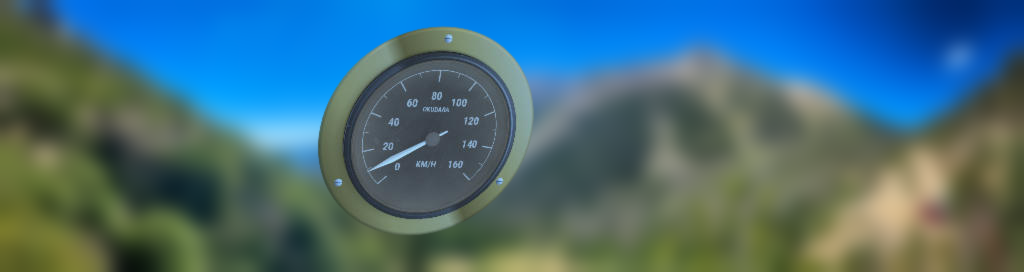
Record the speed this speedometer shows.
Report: 10 km/h
